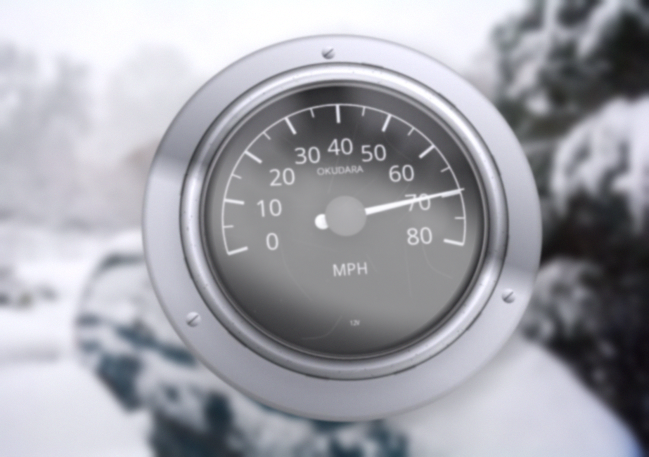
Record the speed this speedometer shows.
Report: 70 mph
